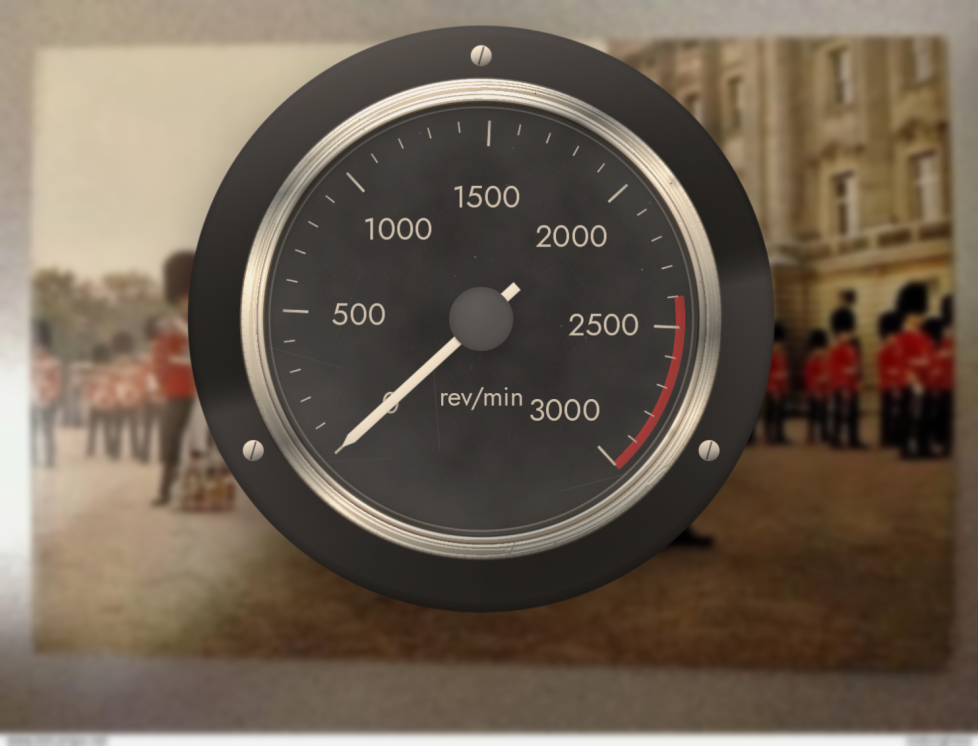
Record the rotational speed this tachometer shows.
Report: 0 rpm
